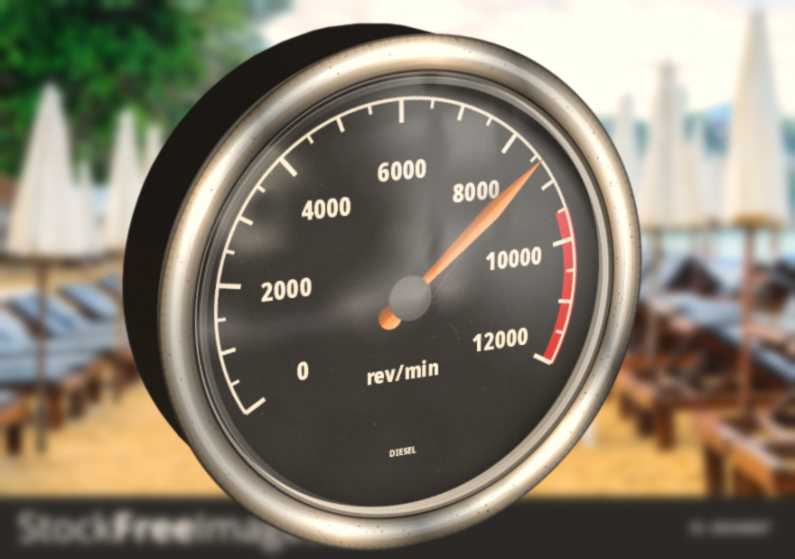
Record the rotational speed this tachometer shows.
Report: 8500 rpm
